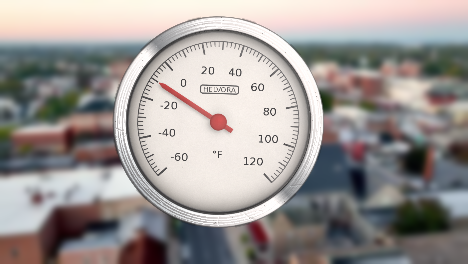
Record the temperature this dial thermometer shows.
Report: -10 °F
